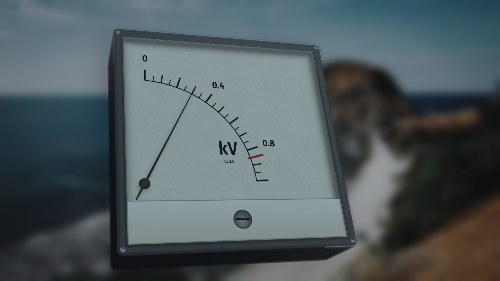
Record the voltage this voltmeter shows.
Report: 0.3 kV
